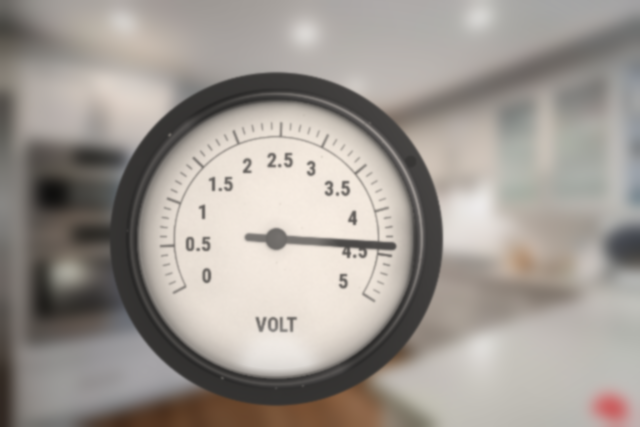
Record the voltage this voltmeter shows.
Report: 4.4 V
